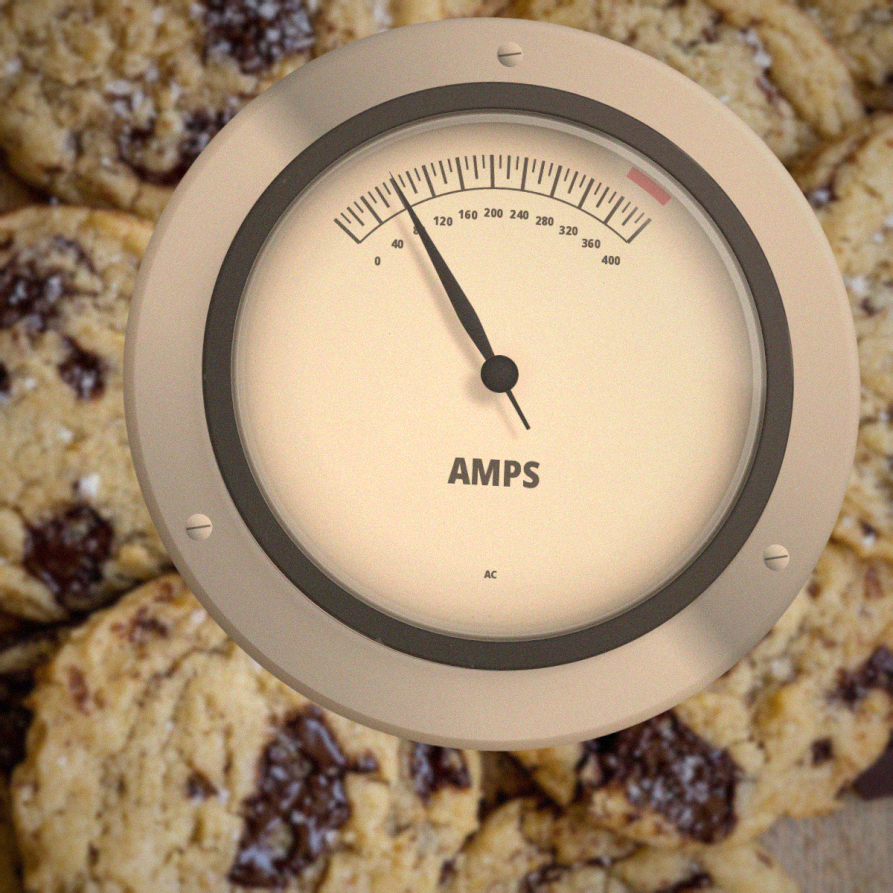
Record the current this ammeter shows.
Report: 80 A
